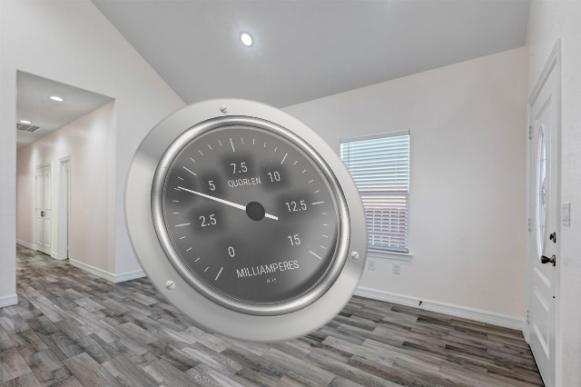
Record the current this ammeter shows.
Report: 4 mA
